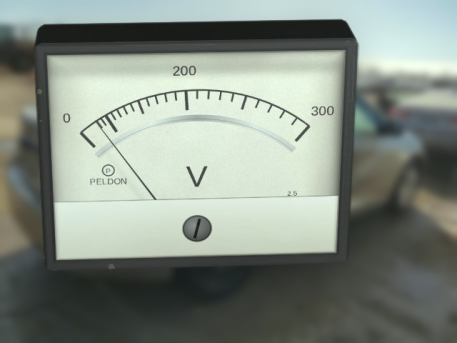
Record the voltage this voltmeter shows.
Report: 80 V
